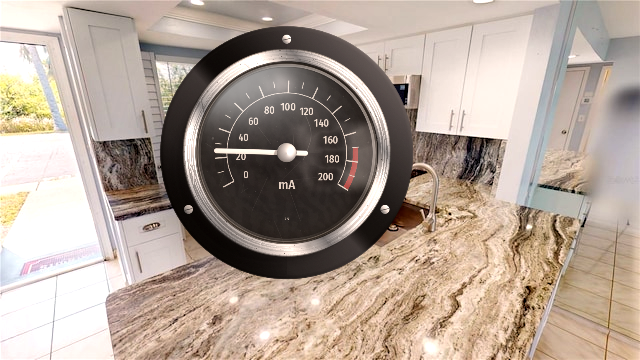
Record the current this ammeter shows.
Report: 25 mA
